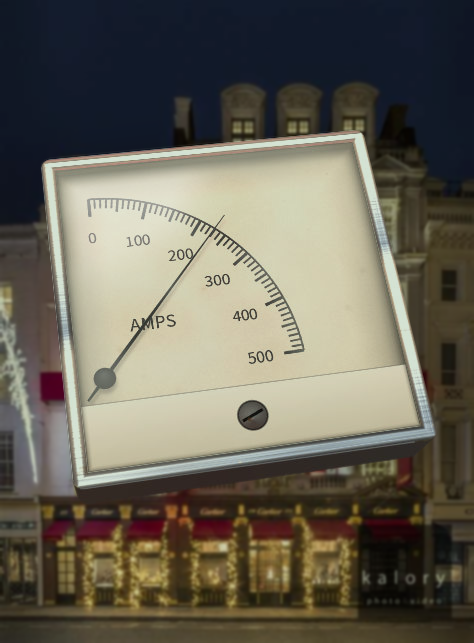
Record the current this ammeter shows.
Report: 230 A
